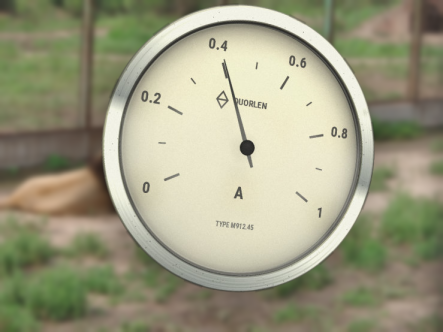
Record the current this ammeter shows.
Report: 0.4 A
